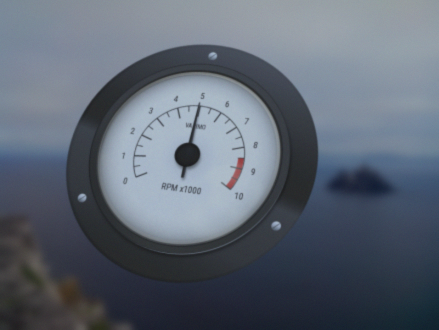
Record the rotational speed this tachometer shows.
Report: 5000 rpm
